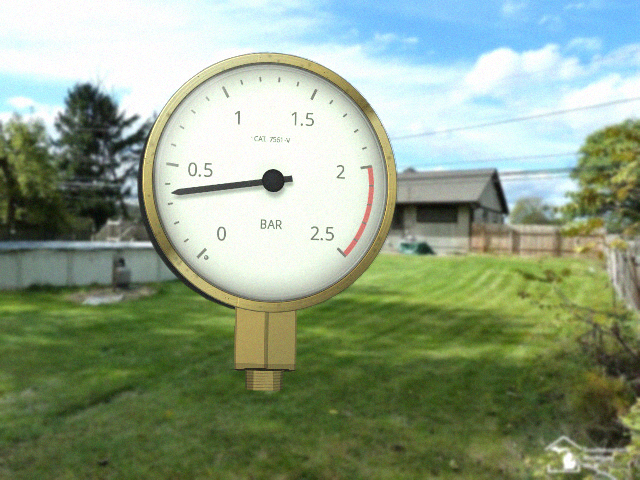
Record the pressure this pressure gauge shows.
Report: 0.35 bar
